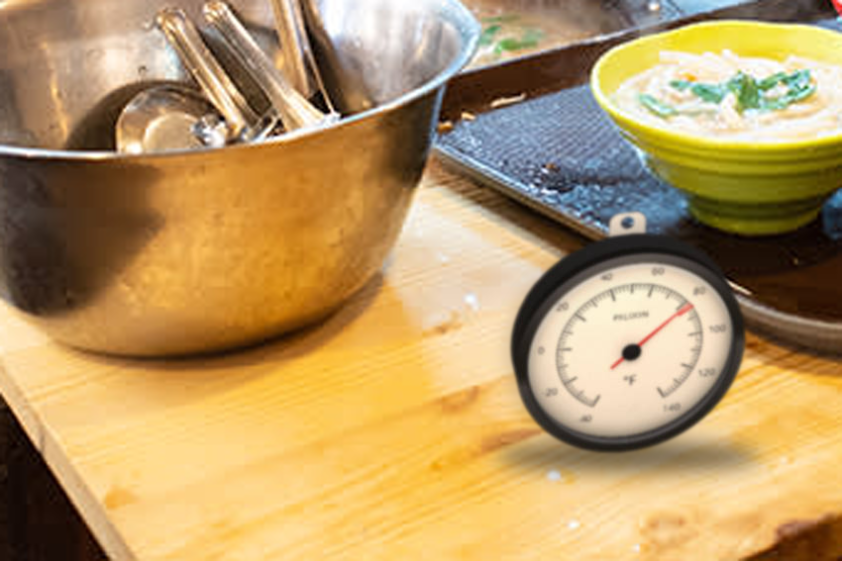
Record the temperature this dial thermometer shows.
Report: 80 °F
